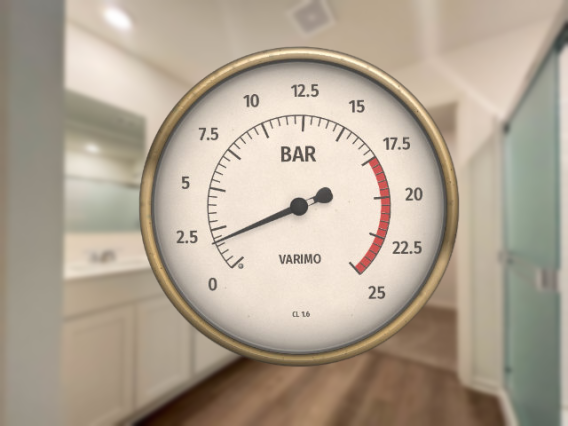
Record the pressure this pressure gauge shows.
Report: 1.75 bar
